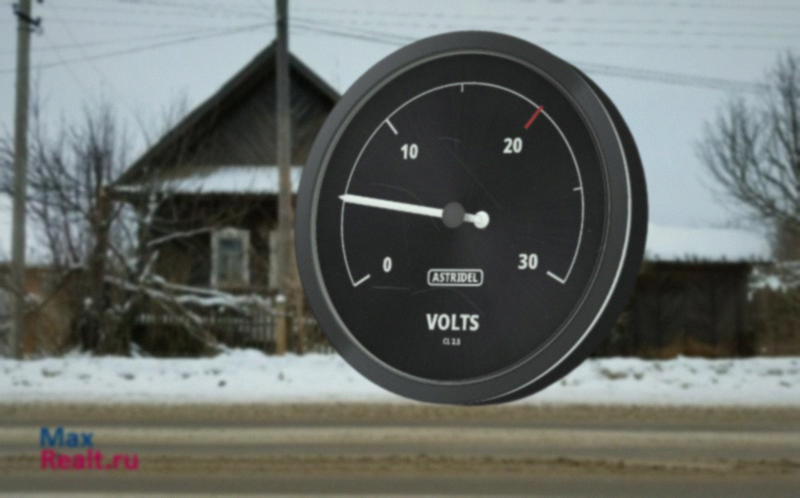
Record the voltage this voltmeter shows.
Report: 5 V
